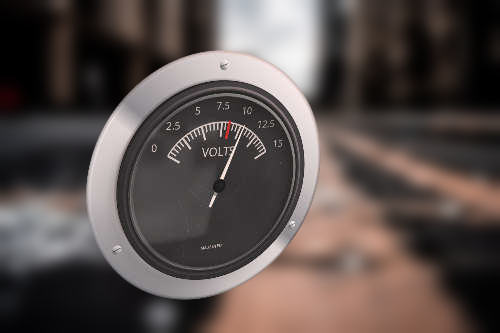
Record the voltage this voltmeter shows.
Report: 10 V
